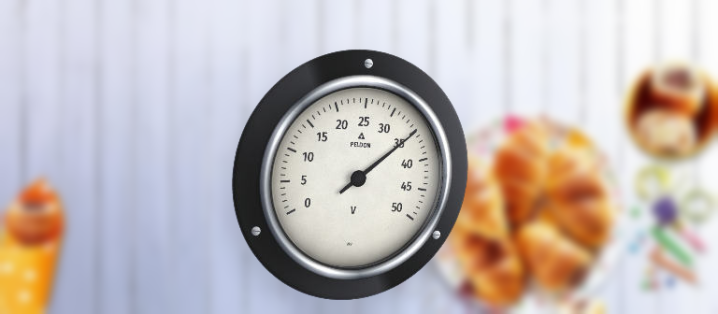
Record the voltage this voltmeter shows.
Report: 35 V
